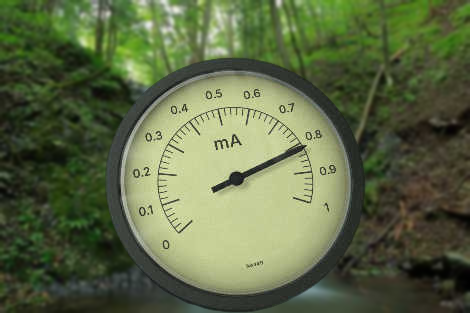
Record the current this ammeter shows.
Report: 0.82 mA
